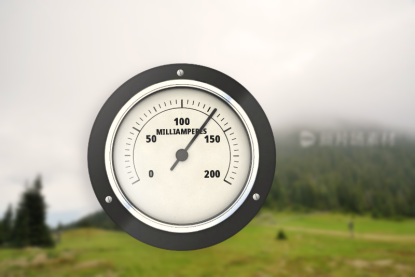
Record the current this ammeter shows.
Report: 130 mA
